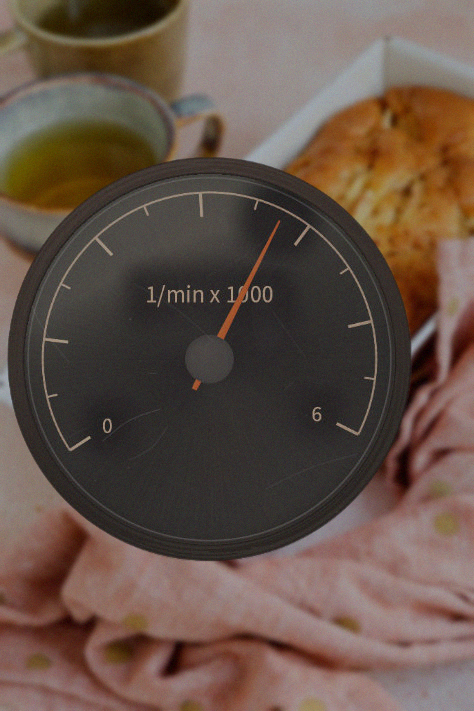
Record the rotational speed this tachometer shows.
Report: 3750 rpm
